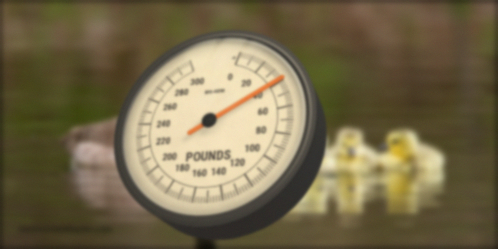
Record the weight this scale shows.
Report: 40 lb
